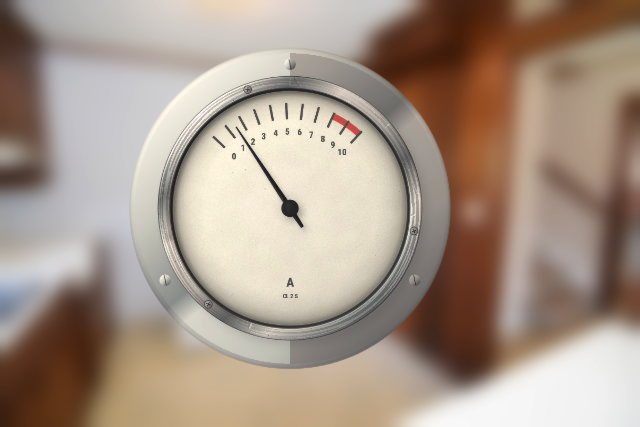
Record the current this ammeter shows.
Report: 1.5 A
